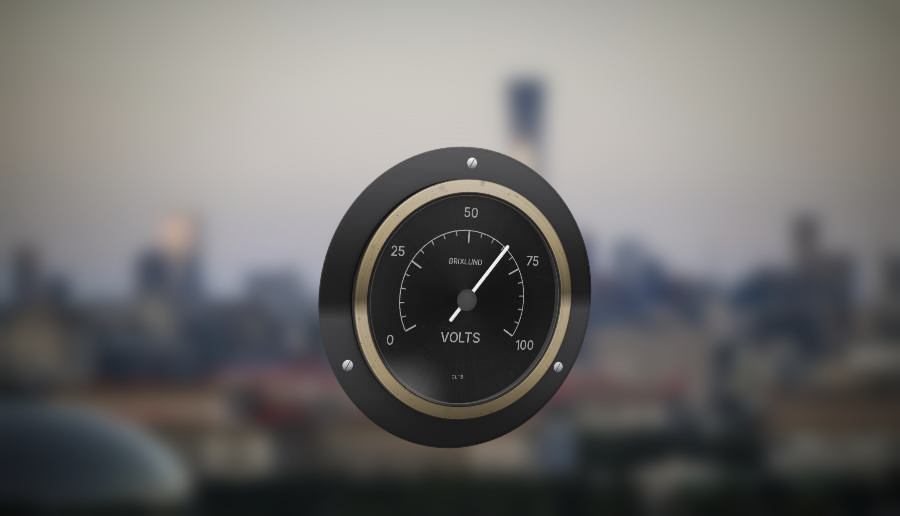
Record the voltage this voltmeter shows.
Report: 65 V
